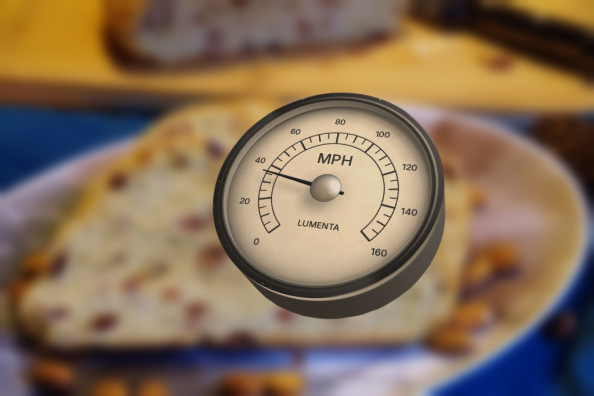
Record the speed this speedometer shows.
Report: 35 mph
